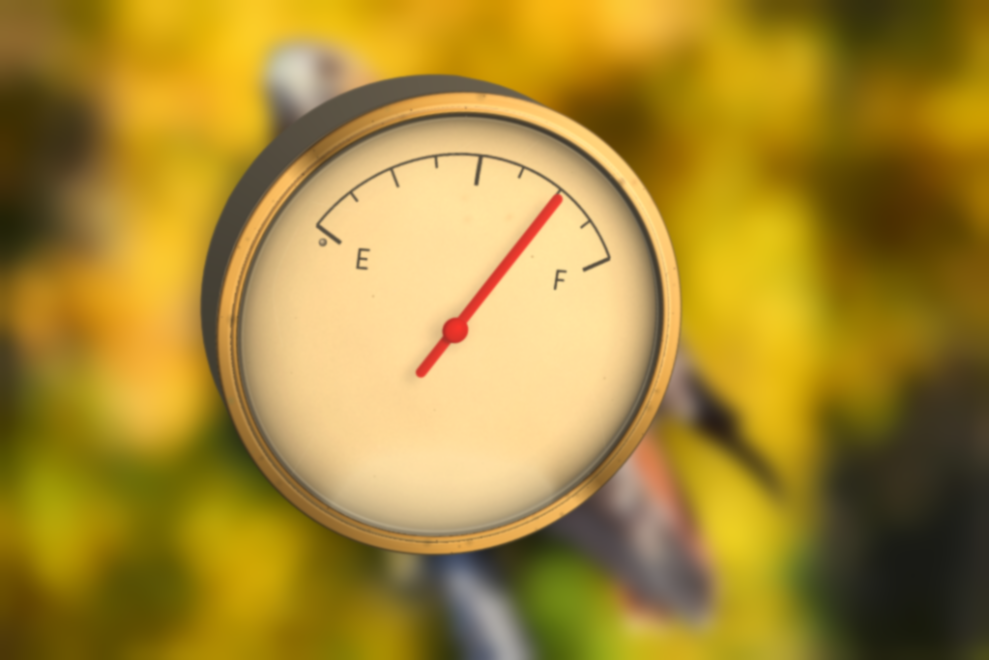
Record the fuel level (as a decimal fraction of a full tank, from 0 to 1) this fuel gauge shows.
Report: 0.75
